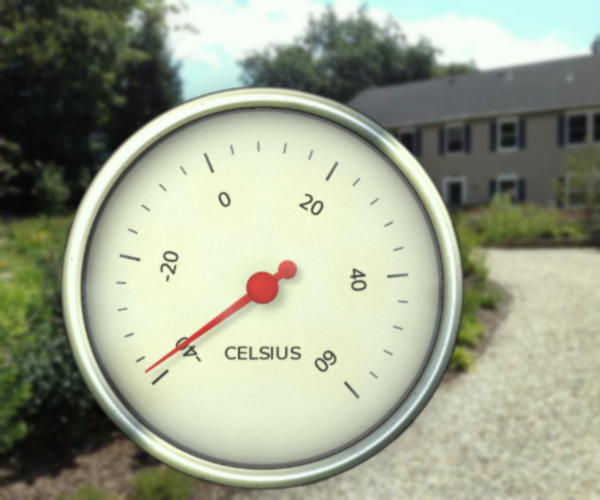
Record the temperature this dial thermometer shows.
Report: -38 °C
